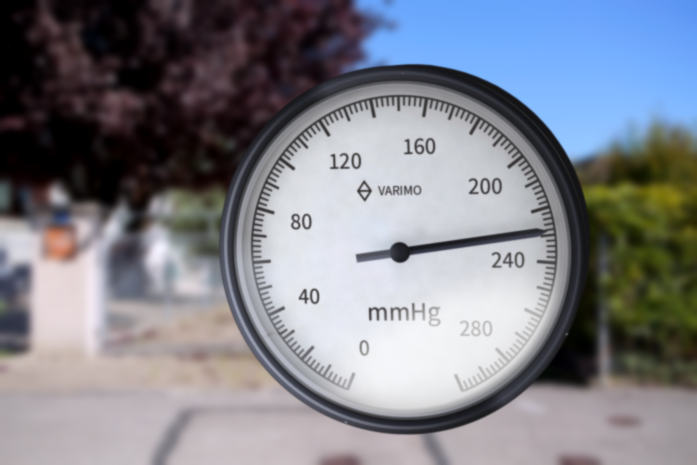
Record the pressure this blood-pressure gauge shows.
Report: 228 mmHg
